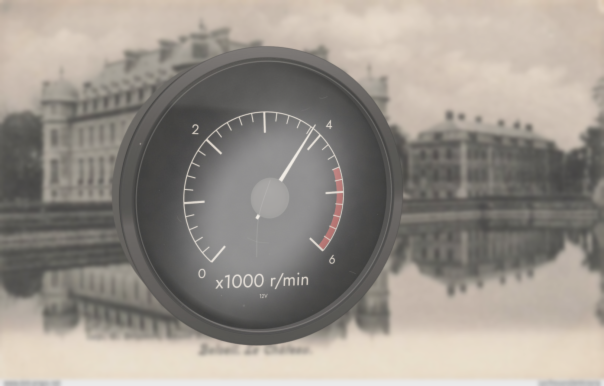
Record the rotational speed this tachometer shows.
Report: 3800 rpm
